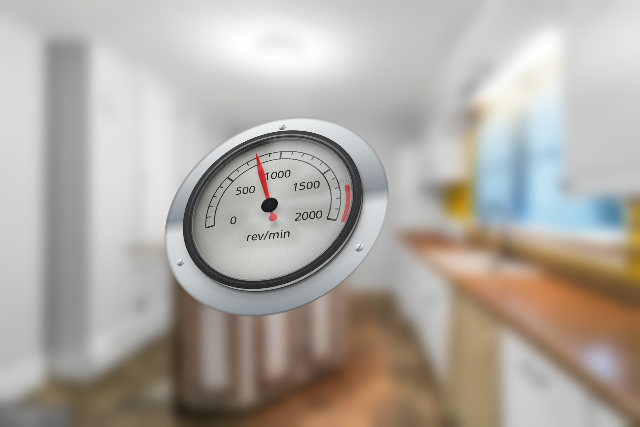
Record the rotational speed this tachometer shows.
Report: 800 rpm
